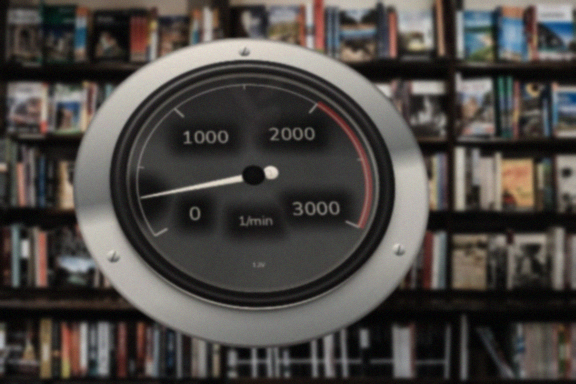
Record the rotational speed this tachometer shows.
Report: 250 rpm
